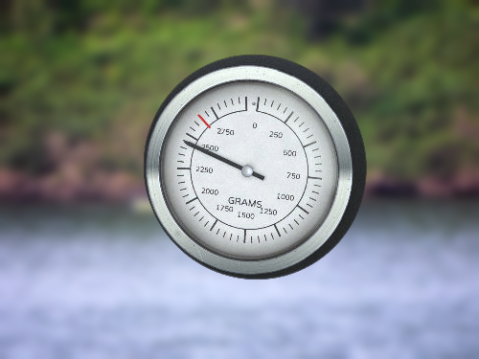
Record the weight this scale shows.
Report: 2450 g
